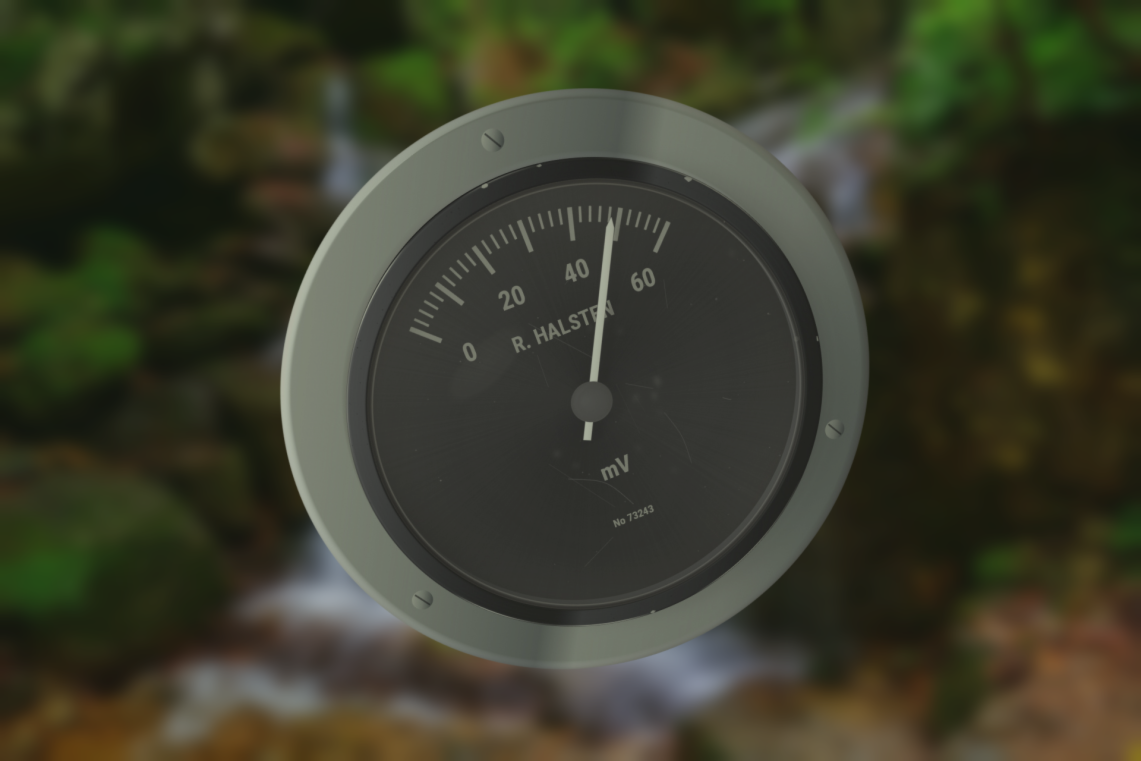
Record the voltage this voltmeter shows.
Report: 48 mV
